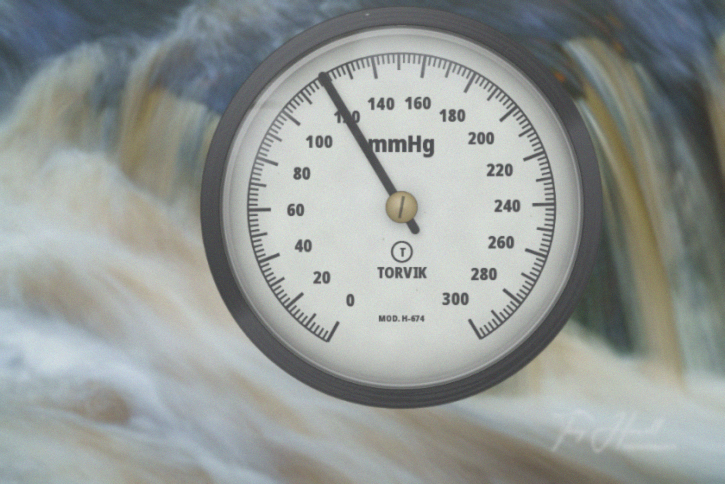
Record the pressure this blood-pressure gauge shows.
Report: 120 mmHg
